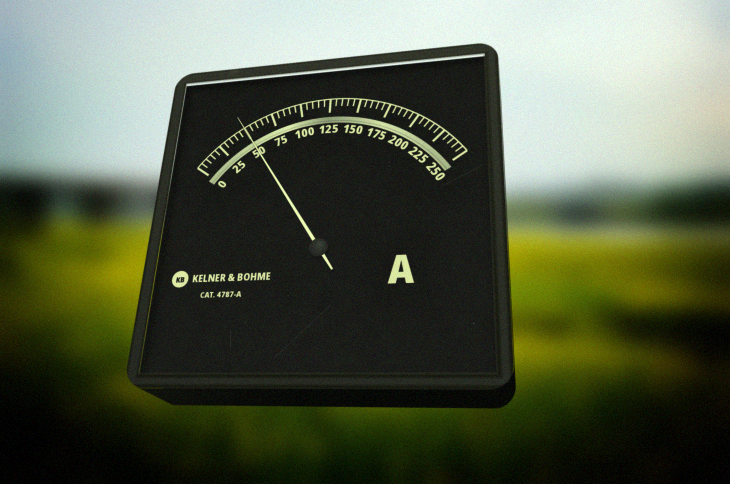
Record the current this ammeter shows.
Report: 50 A
